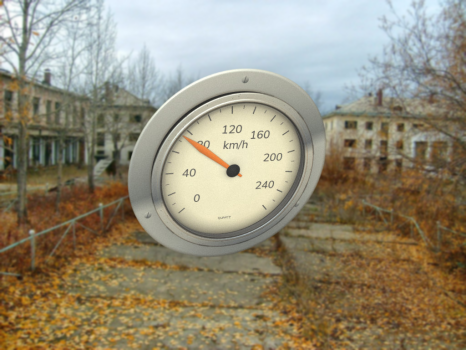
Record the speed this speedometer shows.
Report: 75 km/h
